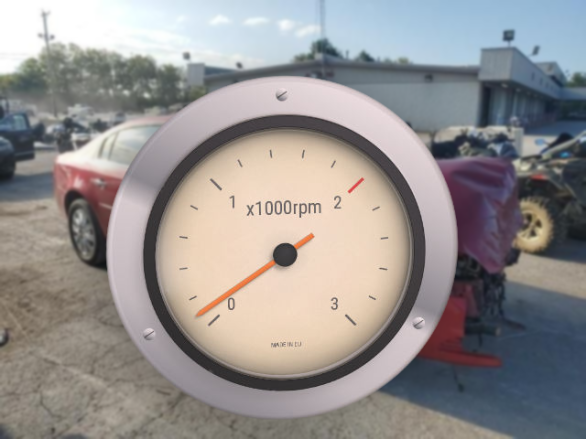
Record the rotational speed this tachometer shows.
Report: 100 rpm
